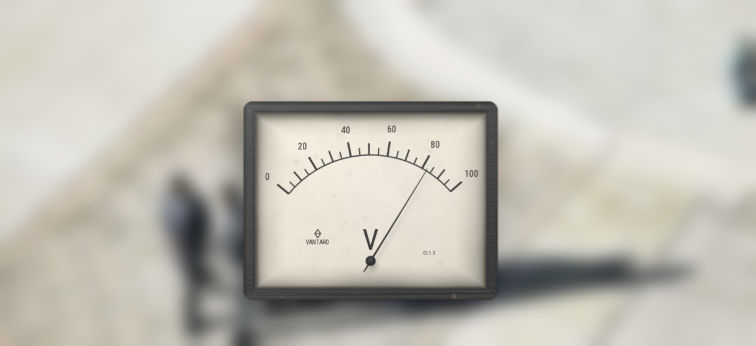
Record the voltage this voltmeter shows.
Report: 82.5 V
